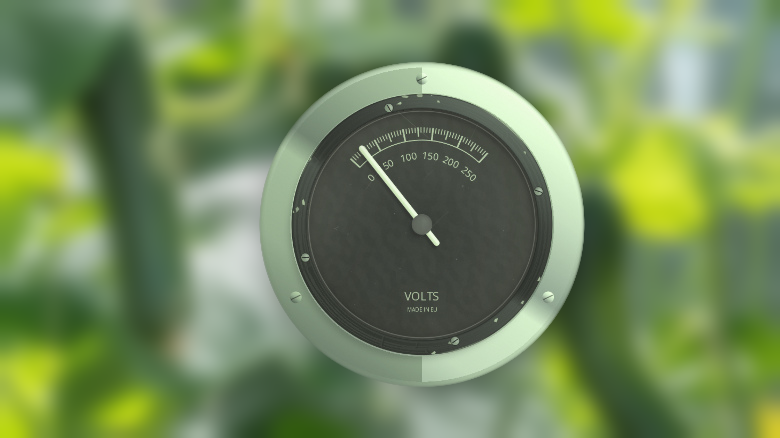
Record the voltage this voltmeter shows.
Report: 25 V
